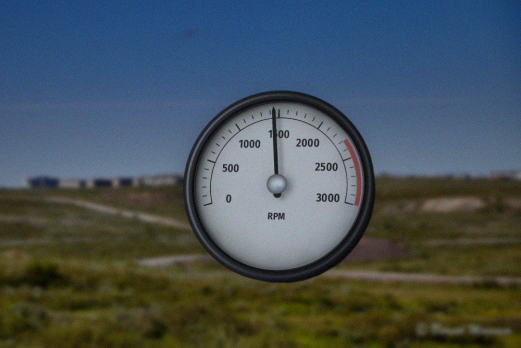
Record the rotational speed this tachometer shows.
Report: 1450 rpm
